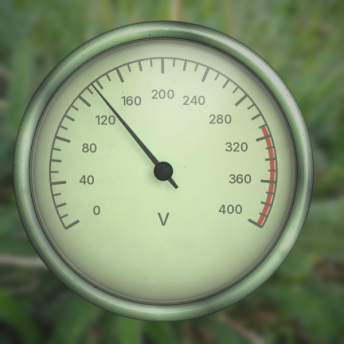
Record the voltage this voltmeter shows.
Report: 135 V
